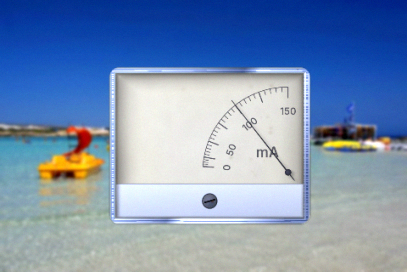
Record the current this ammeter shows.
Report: 100 mA
